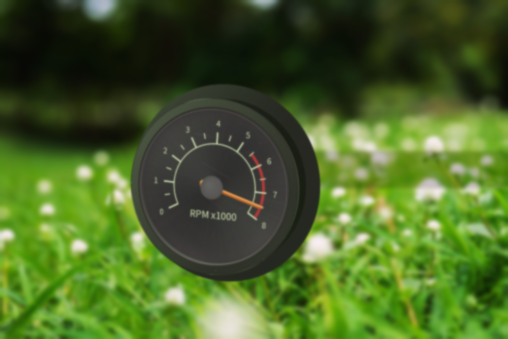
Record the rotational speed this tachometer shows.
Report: 7500 rpm
